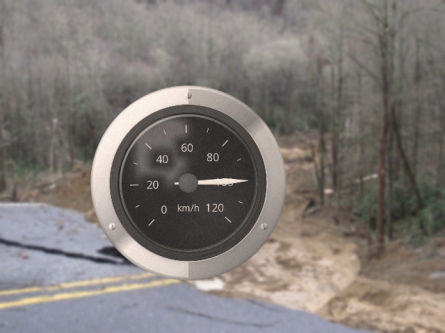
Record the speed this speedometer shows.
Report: 100 km/h
